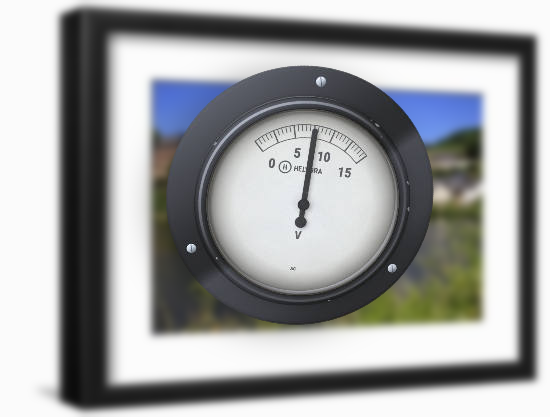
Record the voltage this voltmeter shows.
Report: 7.5 V
